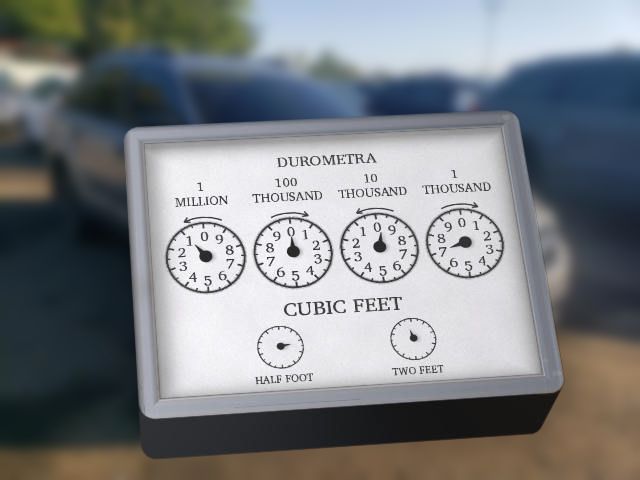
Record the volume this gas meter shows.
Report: 99700 ft³
